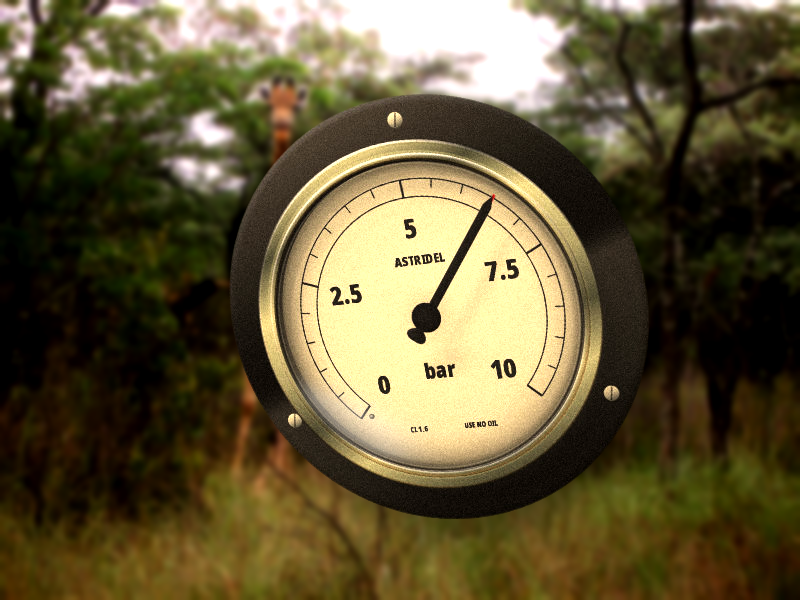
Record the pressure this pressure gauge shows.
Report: 6.5 bar
